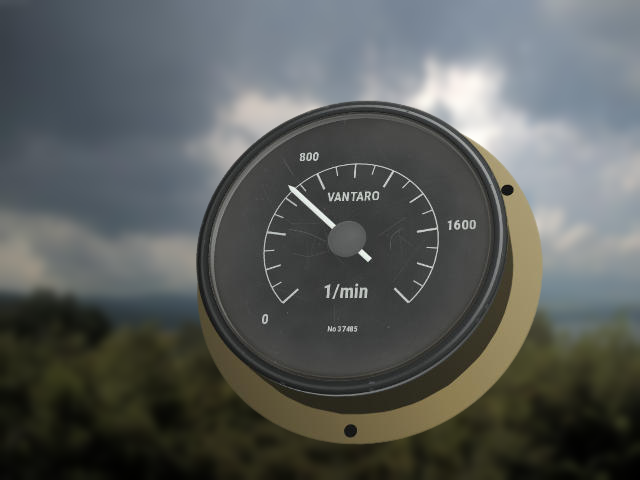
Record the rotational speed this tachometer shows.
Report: 650 rpm
